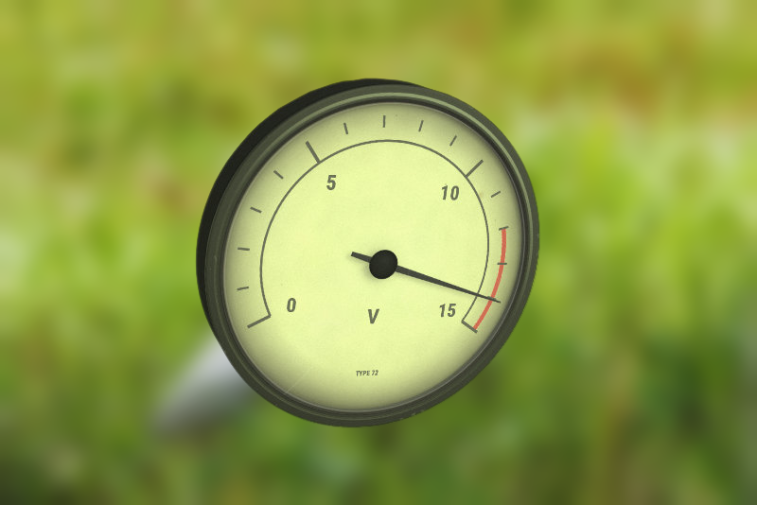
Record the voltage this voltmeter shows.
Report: 14 V
